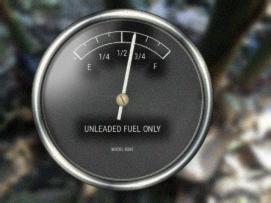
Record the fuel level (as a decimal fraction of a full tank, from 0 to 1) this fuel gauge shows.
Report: 0.625
